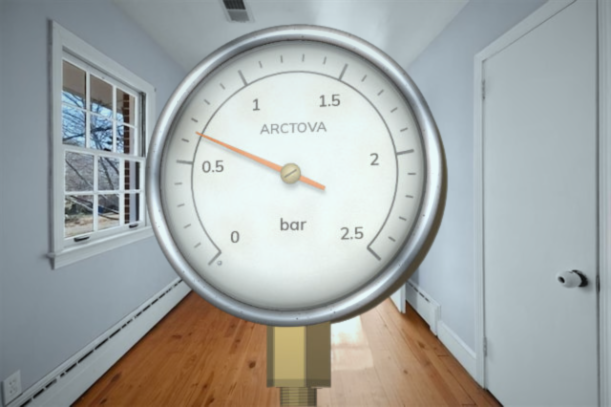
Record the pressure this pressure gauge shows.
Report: 0.65 bar
